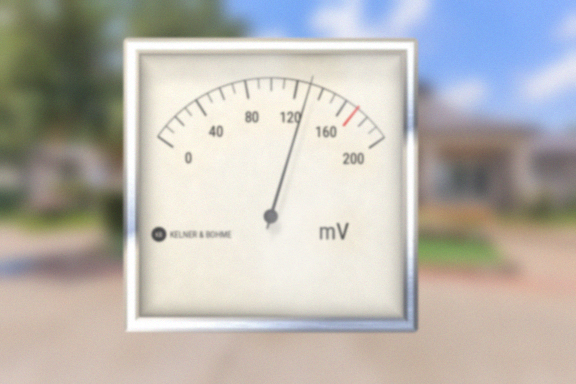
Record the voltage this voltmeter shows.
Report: 130 mV
